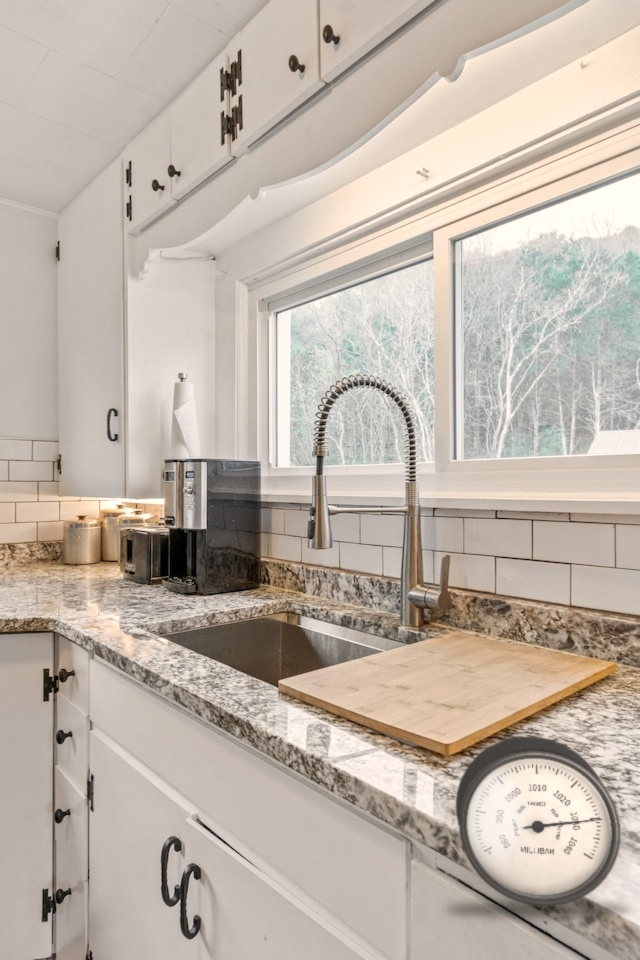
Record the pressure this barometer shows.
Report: 1030 mbar
